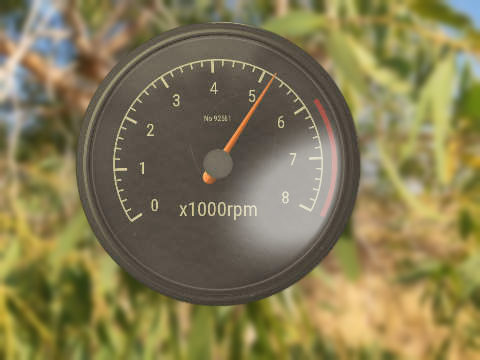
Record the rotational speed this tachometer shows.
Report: 5200 rpm
